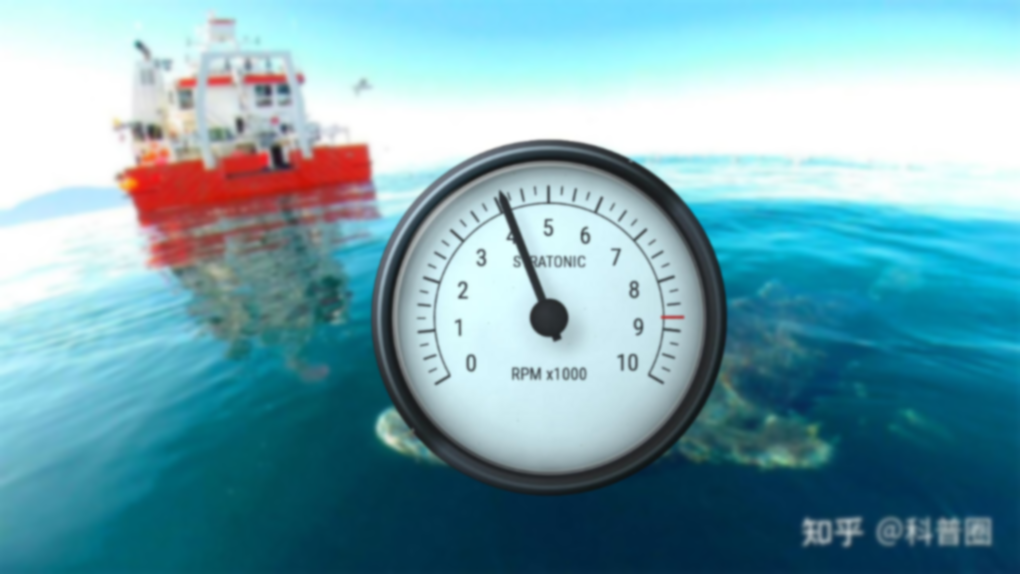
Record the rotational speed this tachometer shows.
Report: 4125 rpm
